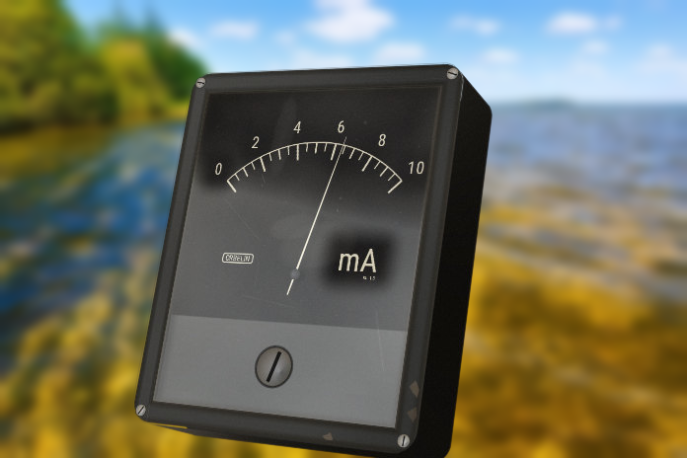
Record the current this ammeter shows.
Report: 6.5 mA
